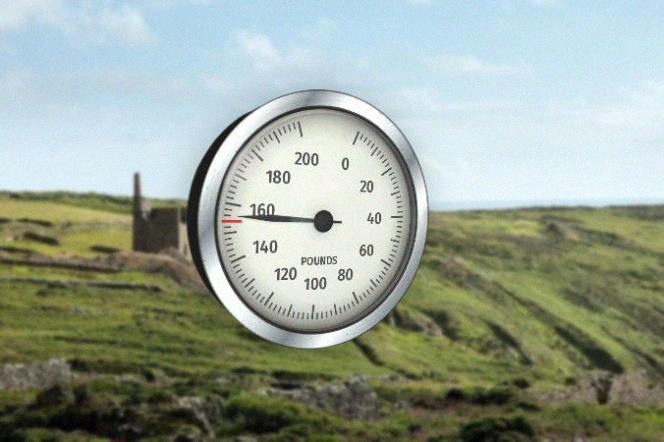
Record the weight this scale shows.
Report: 156 lb
